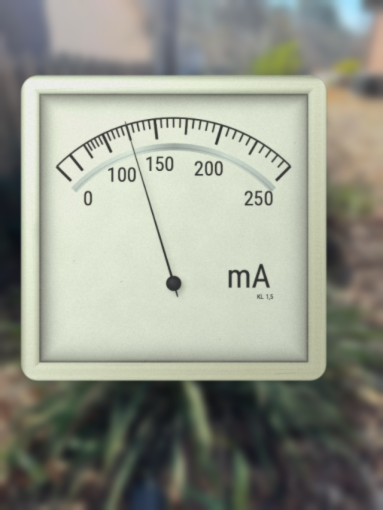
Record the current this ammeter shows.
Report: 125 mA
